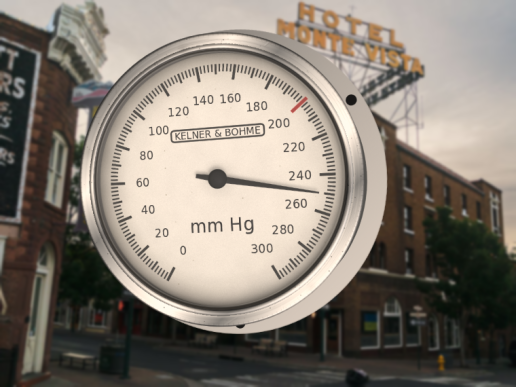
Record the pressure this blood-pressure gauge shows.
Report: 250 mmHg
